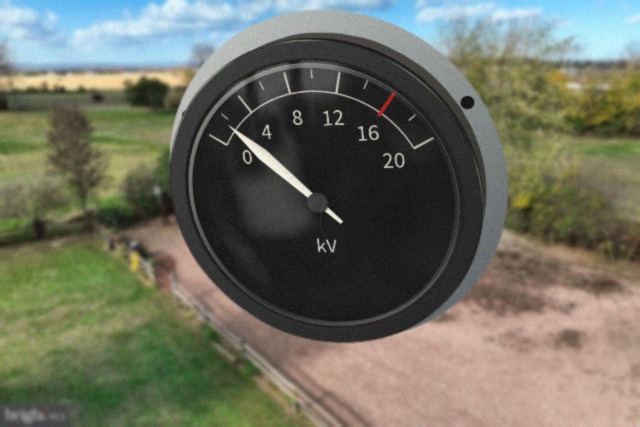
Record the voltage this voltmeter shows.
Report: 2 kV
